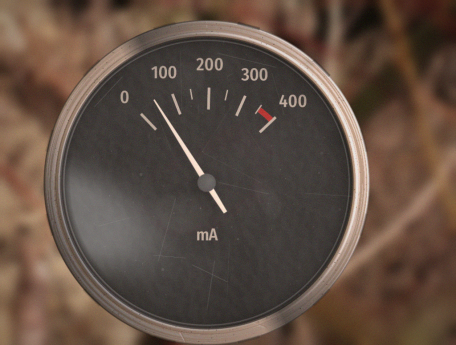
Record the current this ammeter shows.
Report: 50 mA
